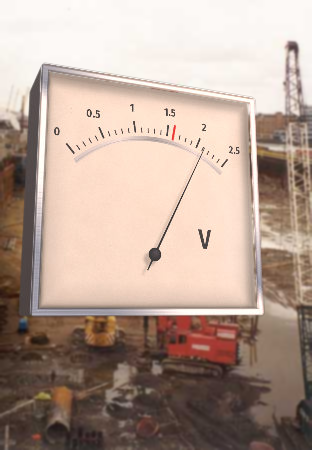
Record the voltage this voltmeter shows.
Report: 2.1 V
